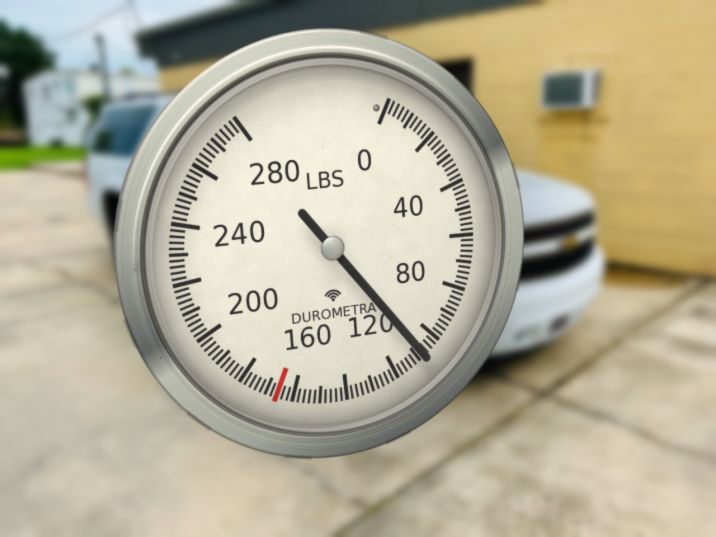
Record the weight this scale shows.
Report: 108 lb
